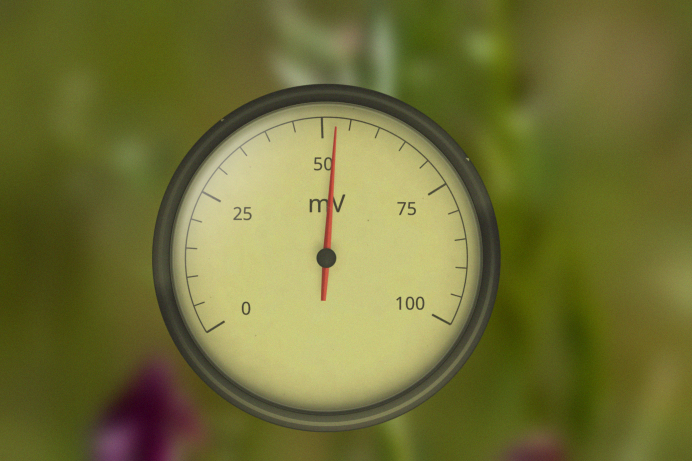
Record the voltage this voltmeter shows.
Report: 52.5 mV
